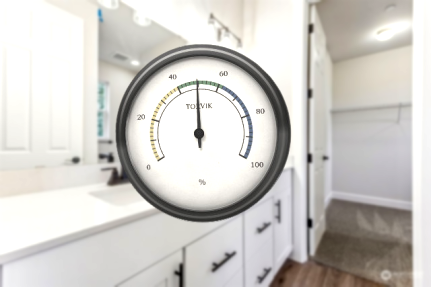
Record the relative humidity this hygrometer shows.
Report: 50 %
